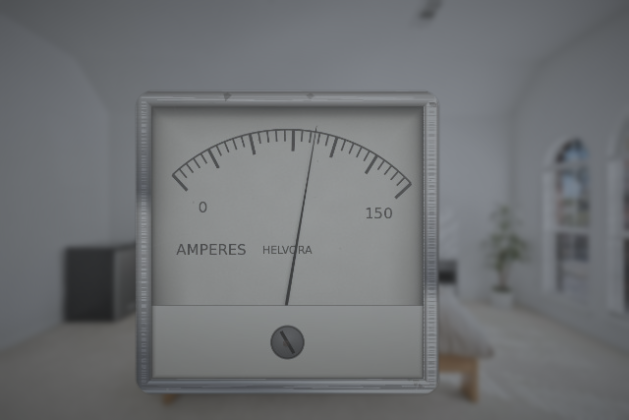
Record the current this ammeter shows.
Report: 87.5 A
